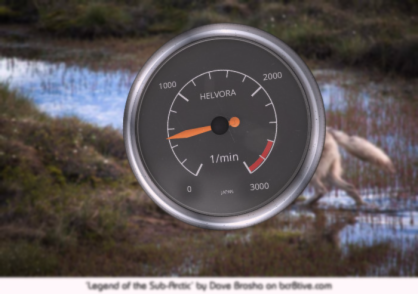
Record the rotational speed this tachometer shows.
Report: 500 rpm
